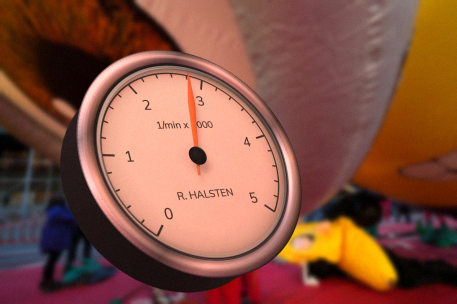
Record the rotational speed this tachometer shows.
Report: 2800 rpm
